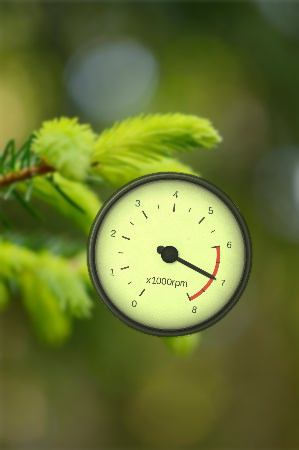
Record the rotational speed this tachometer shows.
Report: 7000 rpm
